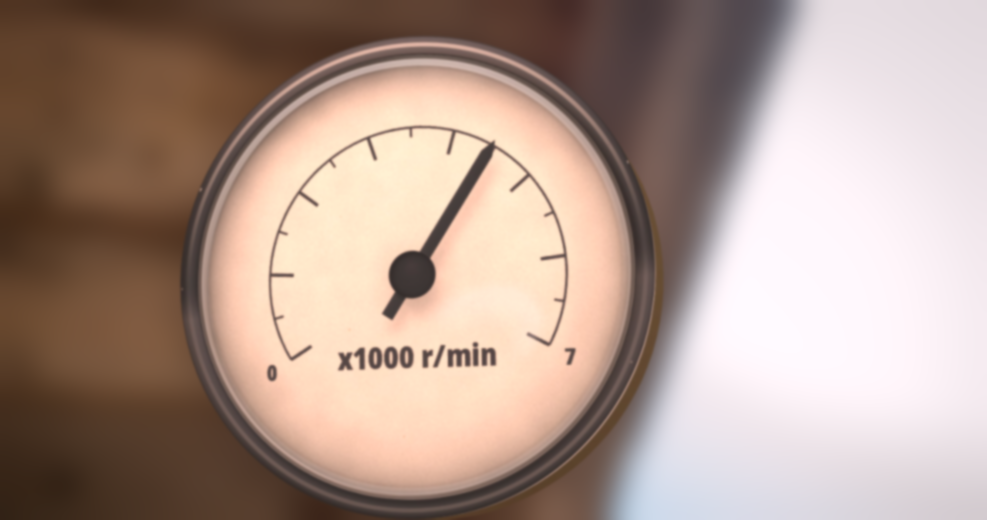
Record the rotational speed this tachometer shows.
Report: 4500 rpm
